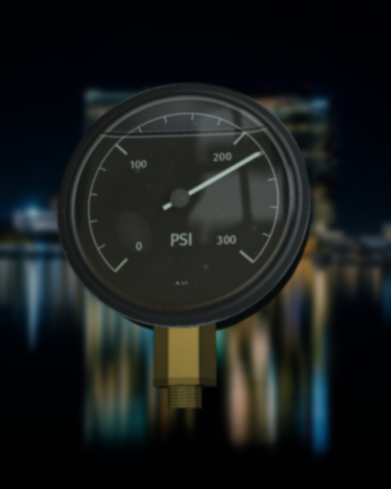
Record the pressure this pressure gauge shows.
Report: 220 psi
